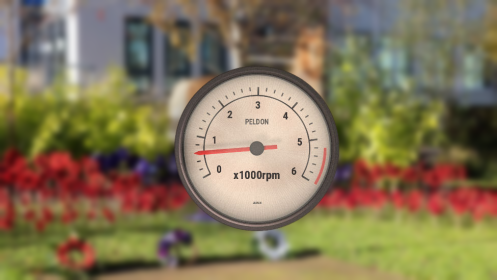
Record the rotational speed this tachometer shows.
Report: 600 rpm
